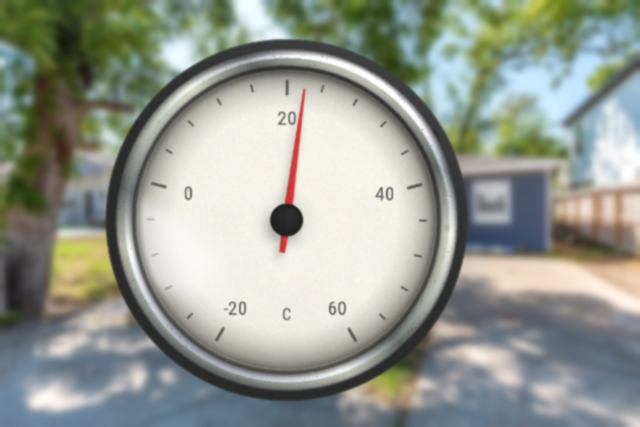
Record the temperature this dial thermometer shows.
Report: 22 °C
